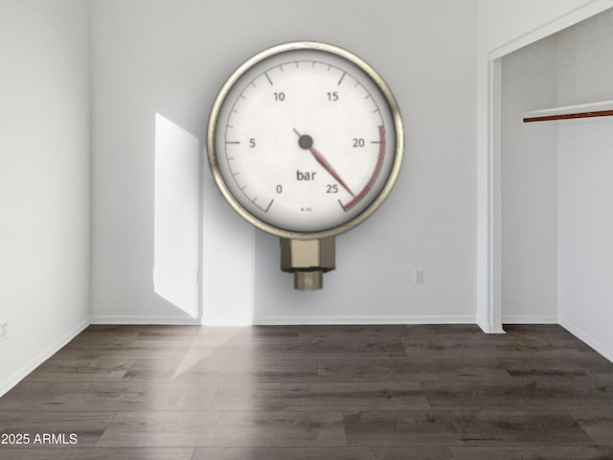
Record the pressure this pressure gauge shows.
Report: 24 bar
